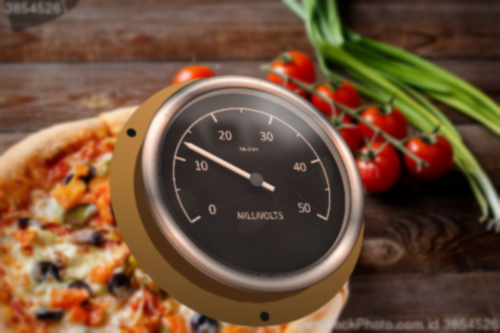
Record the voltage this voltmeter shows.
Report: 12.5 mV
